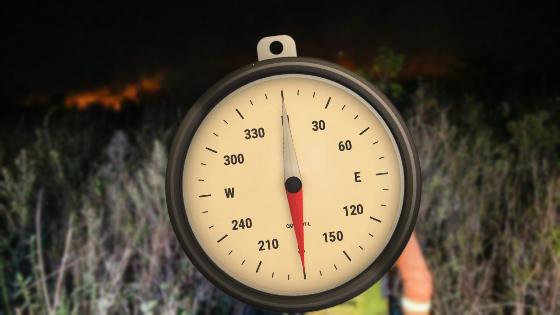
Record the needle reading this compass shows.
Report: 180 °
